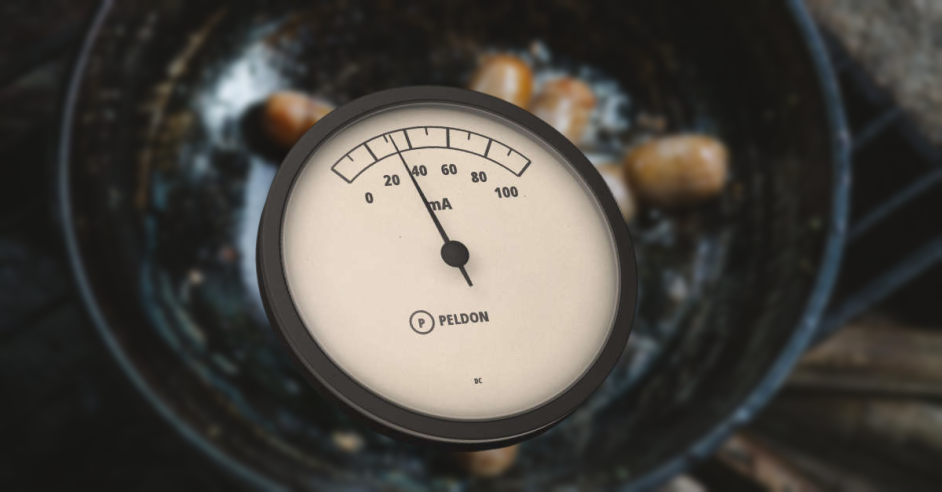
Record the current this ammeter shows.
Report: 30 mA
